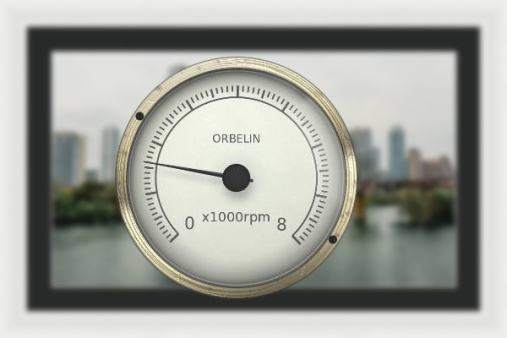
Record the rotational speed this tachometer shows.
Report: 1600 rpm
